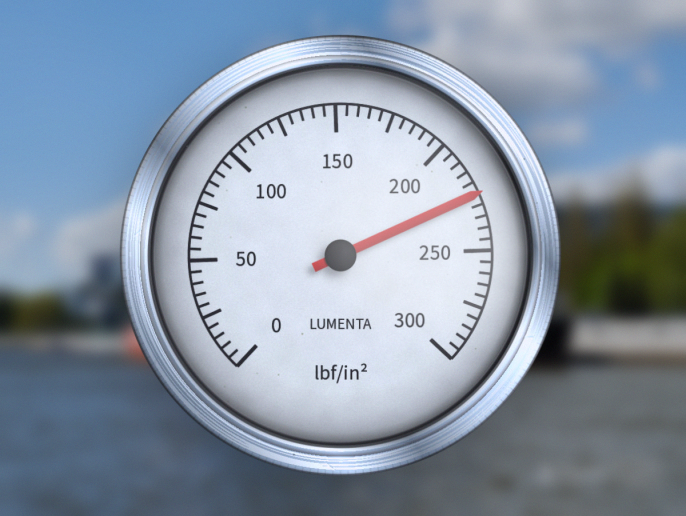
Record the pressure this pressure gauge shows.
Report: 225 psi
